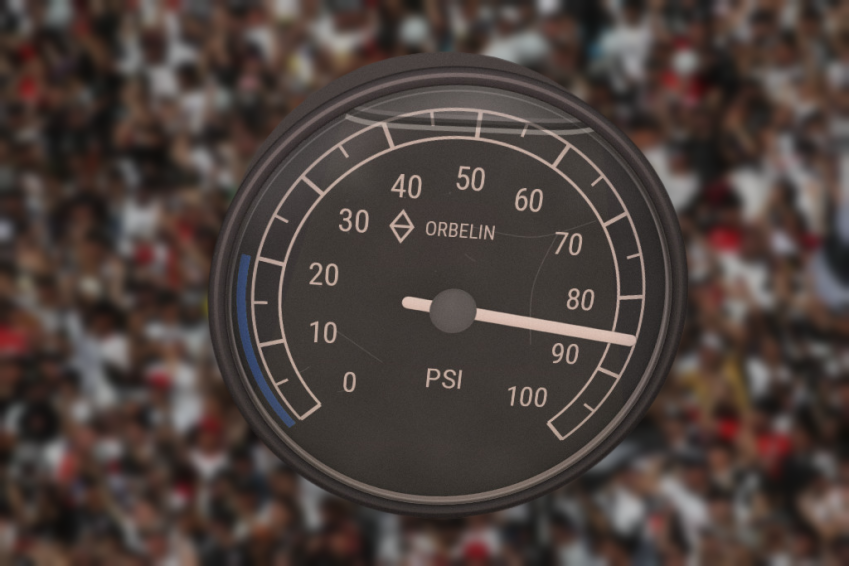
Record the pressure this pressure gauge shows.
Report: 85 psi
